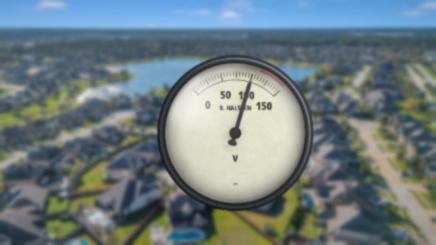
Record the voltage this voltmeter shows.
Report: 100 V
